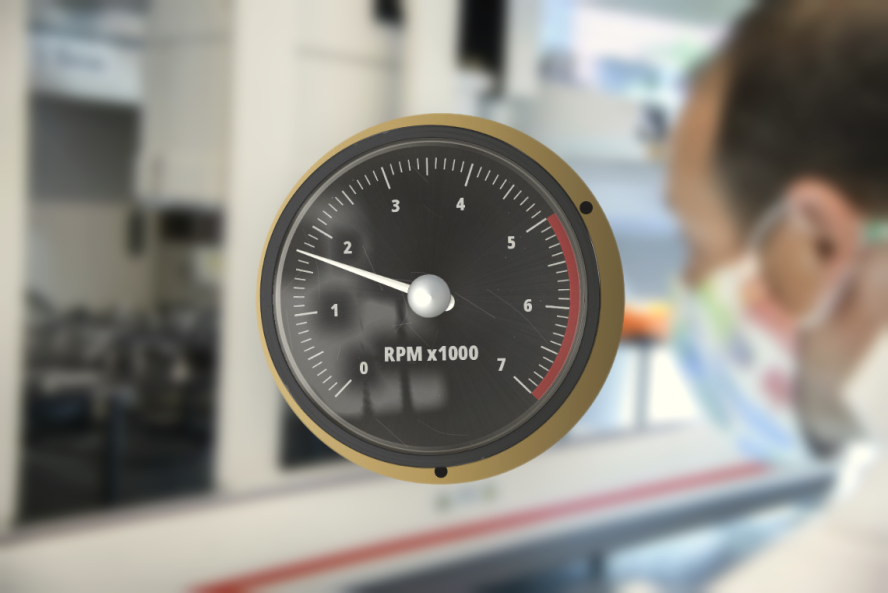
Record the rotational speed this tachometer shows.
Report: 1700 rpm
